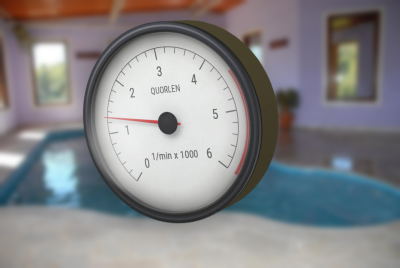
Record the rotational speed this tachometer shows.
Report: 1300 rpm
